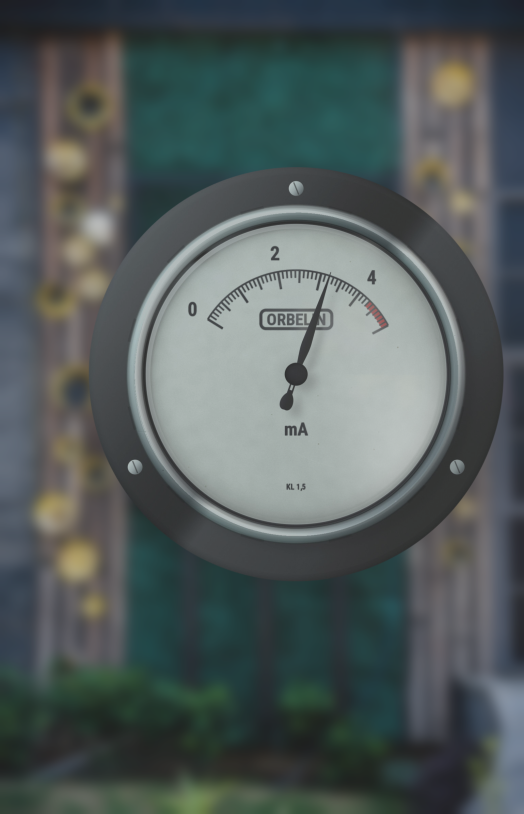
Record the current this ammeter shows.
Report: 3.2 mA
